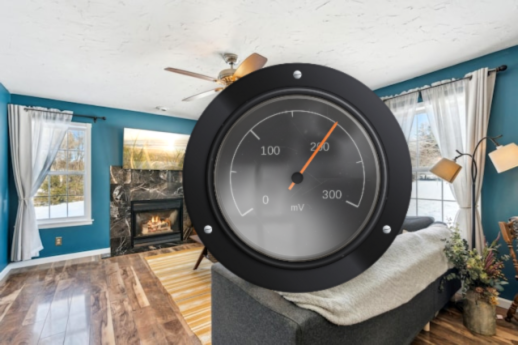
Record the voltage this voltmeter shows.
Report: 200 mV
